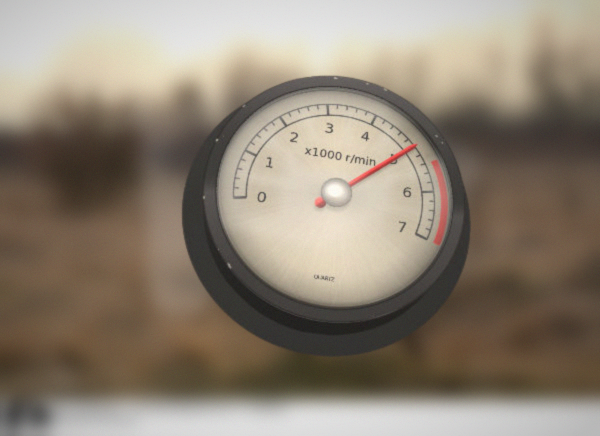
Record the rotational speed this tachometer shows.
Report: 5000 rpm
